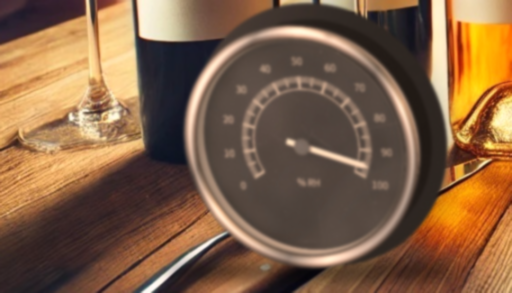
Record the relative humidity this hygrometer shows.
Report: 95 %
